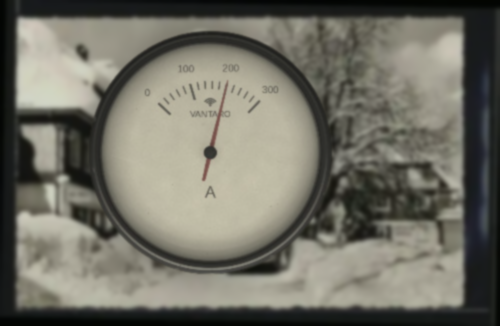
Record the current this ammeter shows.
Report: 200 A
